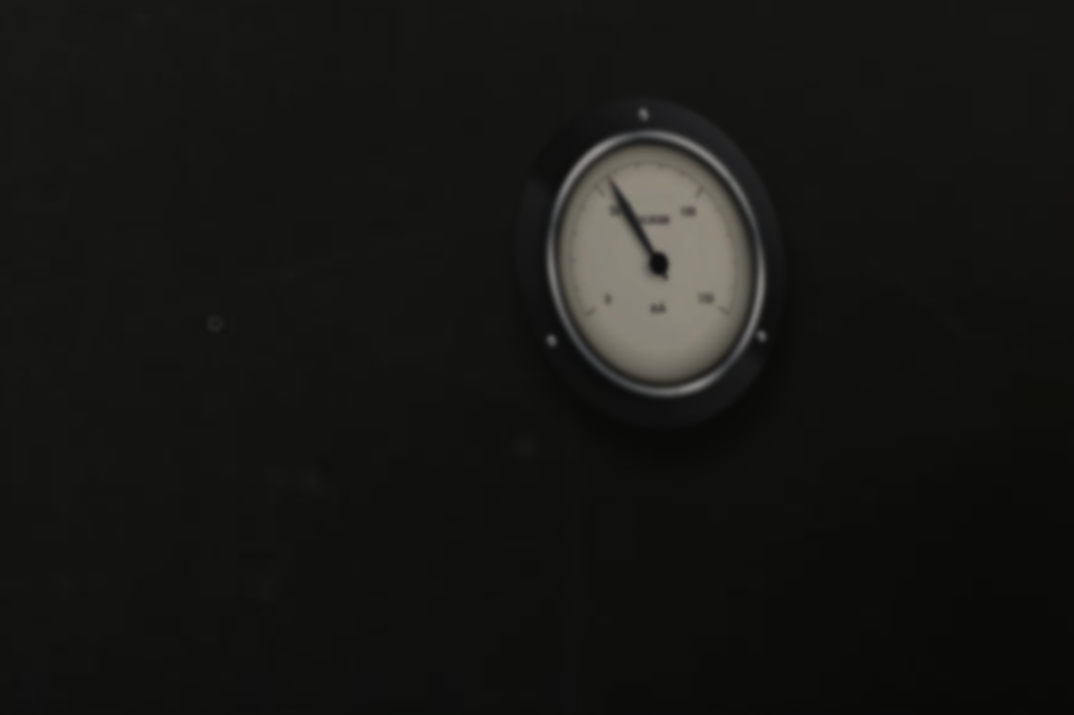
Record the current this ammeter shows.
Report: 55 mA
